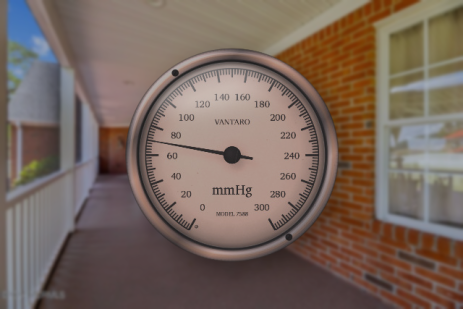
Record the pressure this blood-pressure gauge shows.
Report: 70 mmHg
